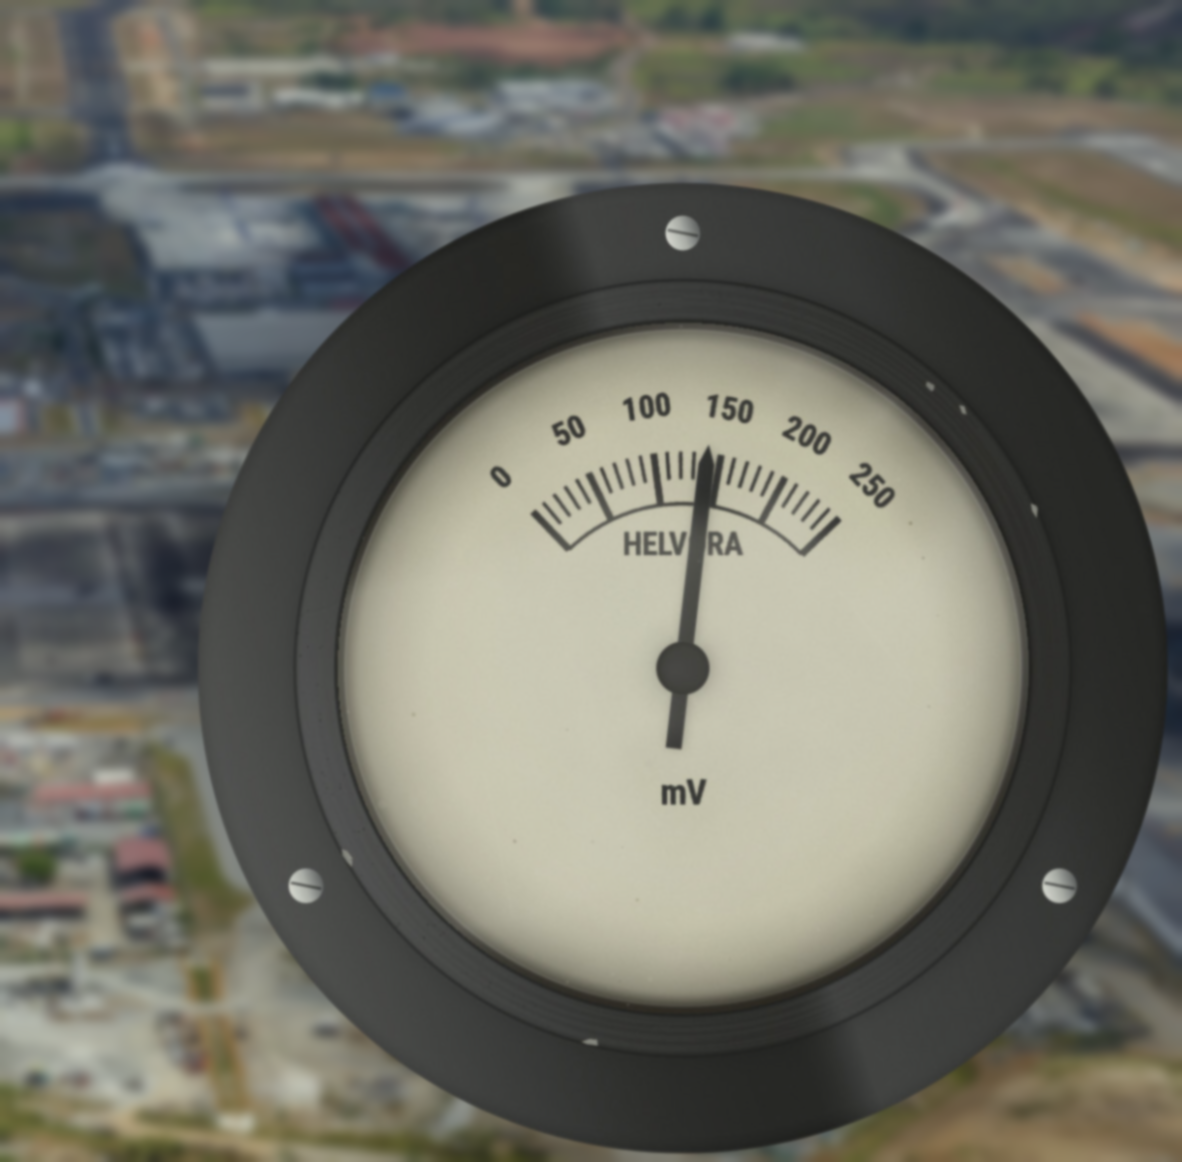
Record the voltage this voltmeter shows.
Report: 140 mV
